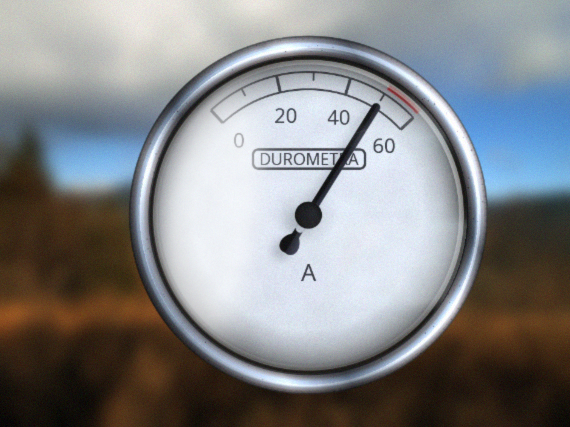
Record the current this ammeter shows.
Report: 50 A
